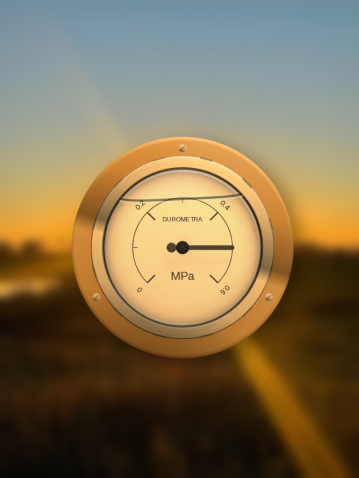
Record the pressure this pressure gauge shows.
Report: 0.5 MPa
